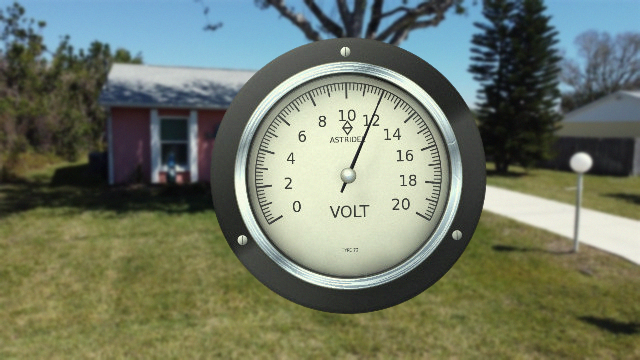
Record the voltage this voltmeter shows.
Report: 12 V
